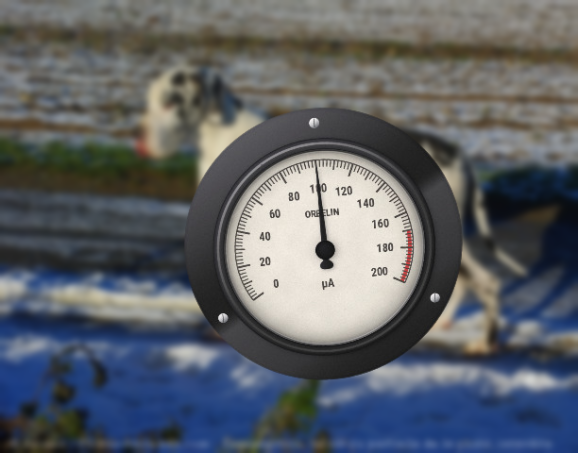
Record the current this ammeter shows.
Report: 100 µA
